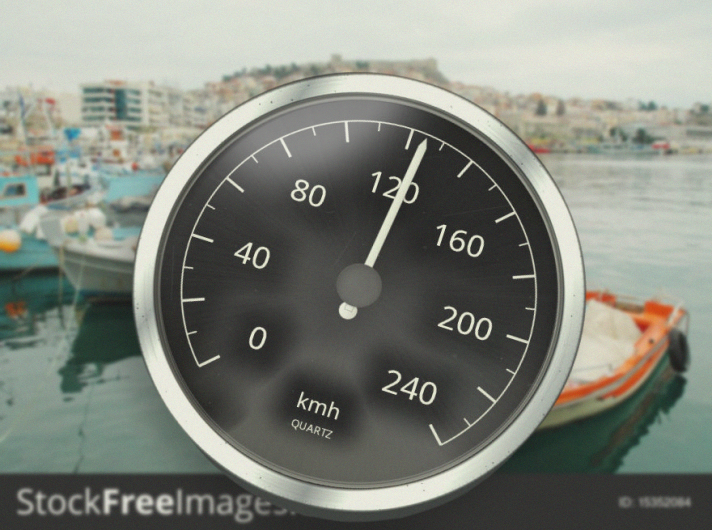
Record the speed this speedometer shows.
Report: 125 km/h
